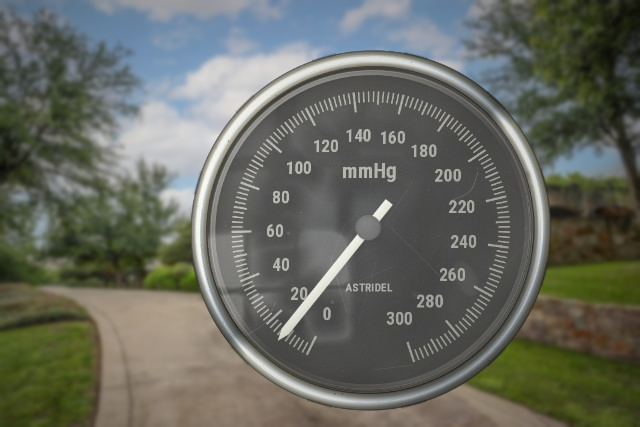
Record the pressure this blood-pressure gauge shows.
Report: 12 mmHg
